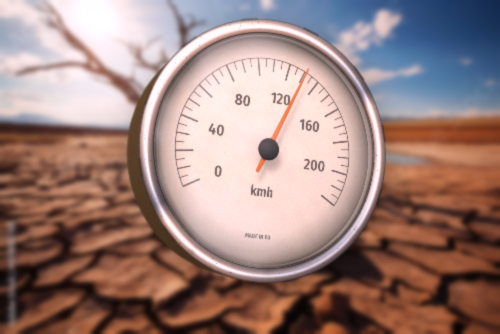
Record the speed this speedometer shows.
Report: 130 km/h
